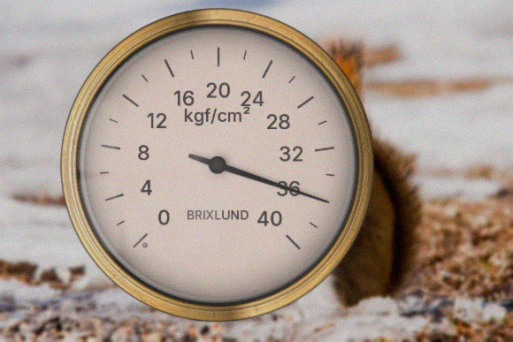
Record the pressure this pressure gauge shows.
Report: 36 kg/cm²
